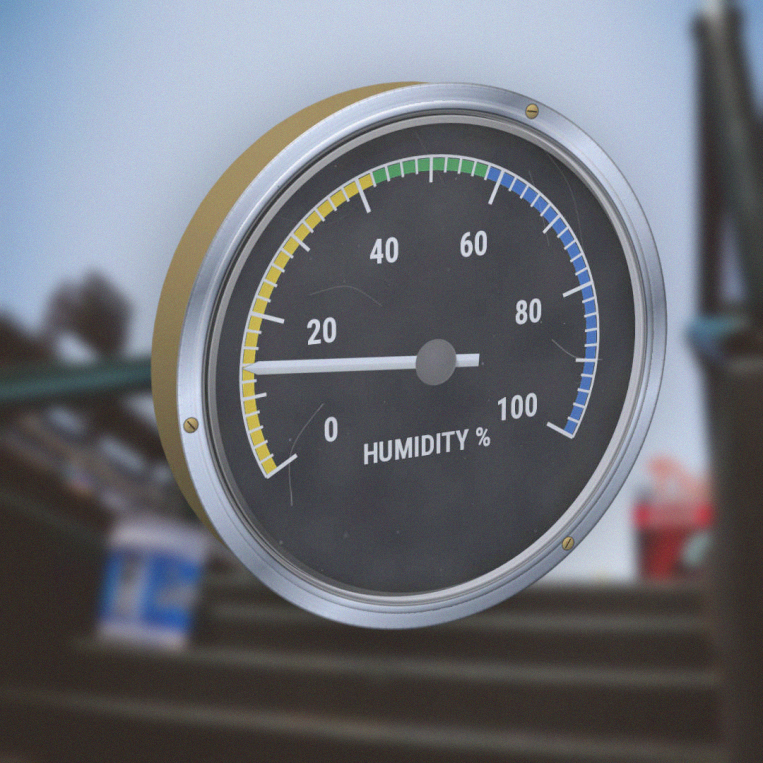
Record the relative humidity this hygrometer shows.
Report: 14 %
